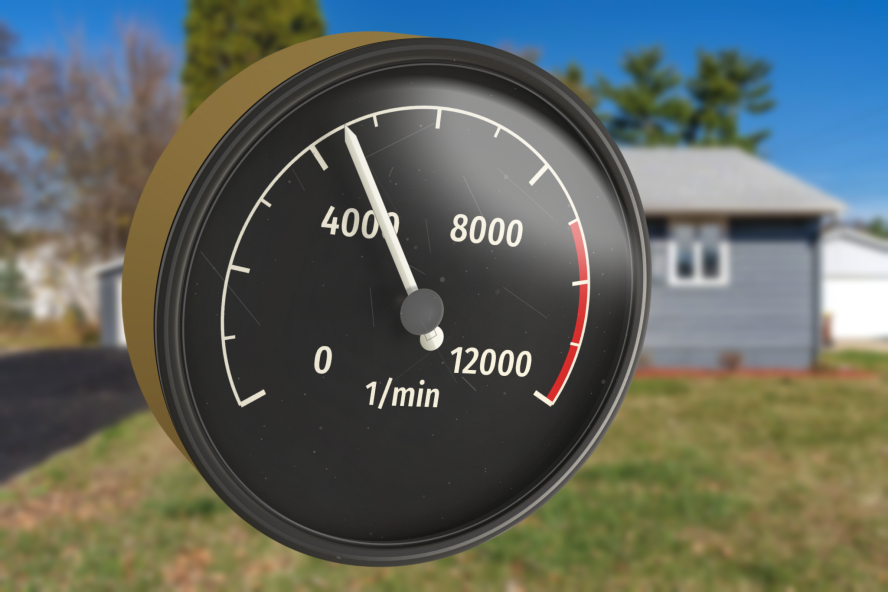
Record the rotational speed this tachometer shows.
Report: 4500 rpm
